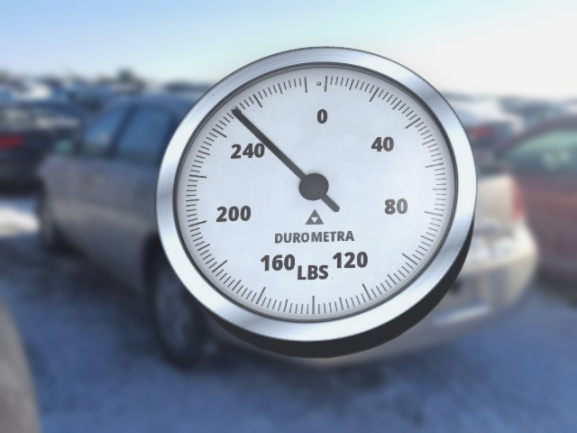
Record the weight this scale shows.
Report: 250 lb
